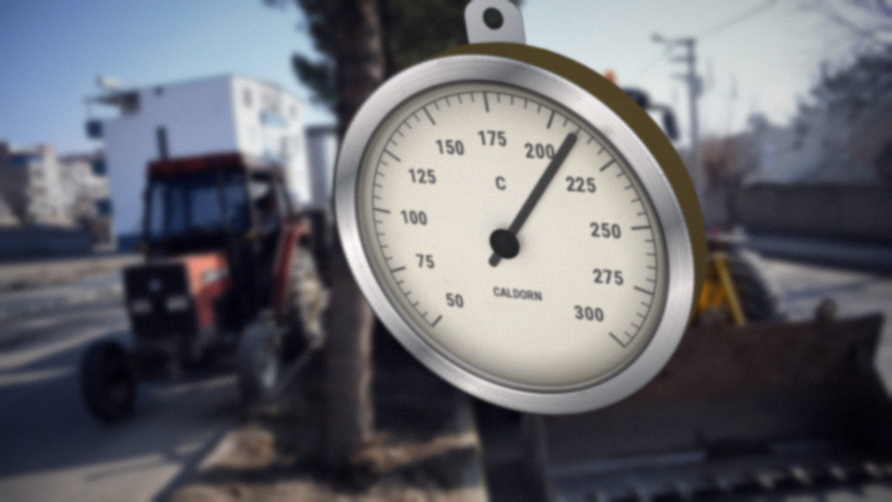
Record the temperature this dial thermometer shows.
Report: 210 °C
